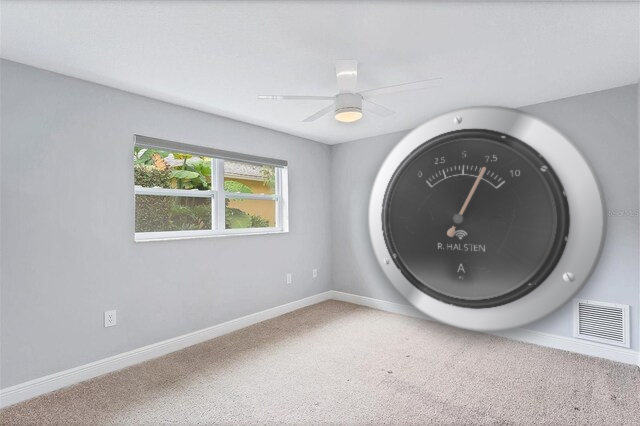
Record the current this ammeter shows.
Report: 7.5 A
